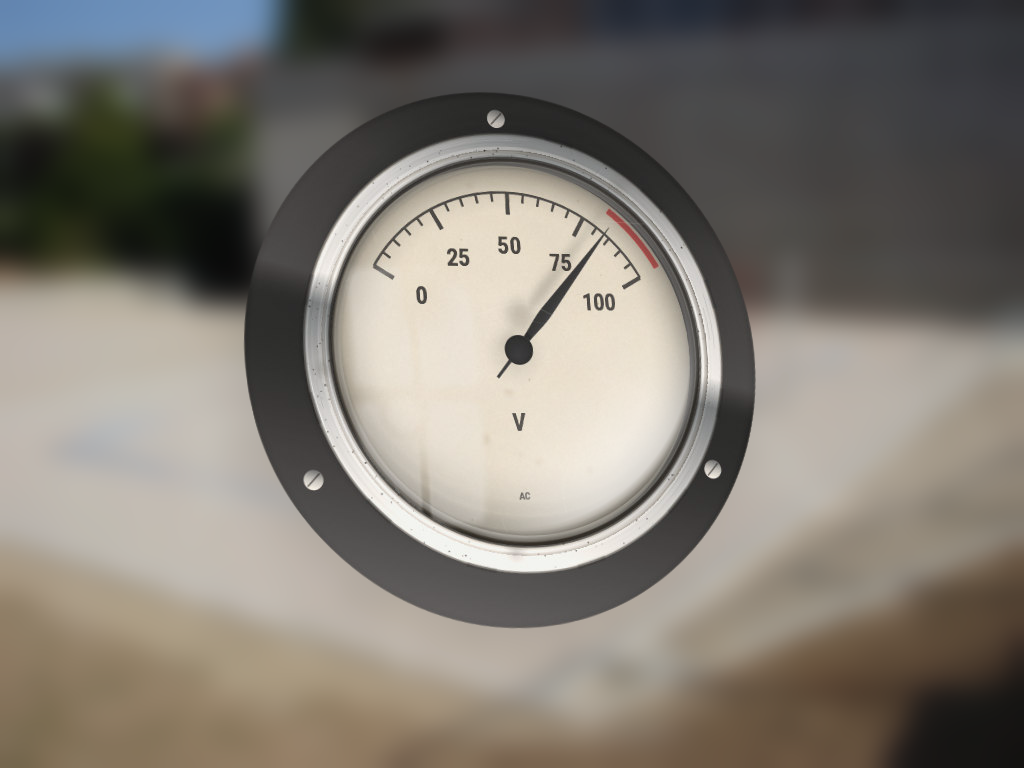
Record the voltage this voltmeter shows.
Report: 82.5 V
